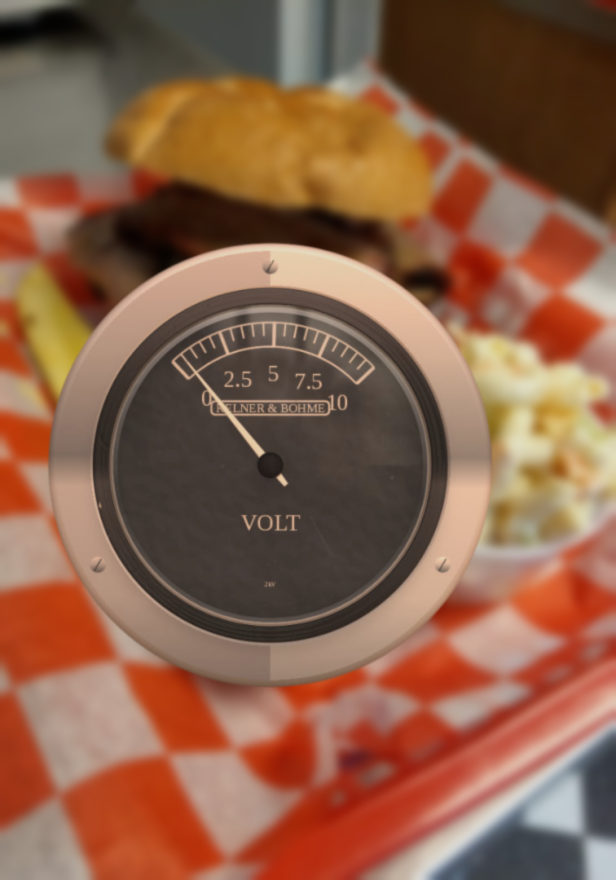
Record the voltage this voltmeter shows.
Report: 0.5 V
